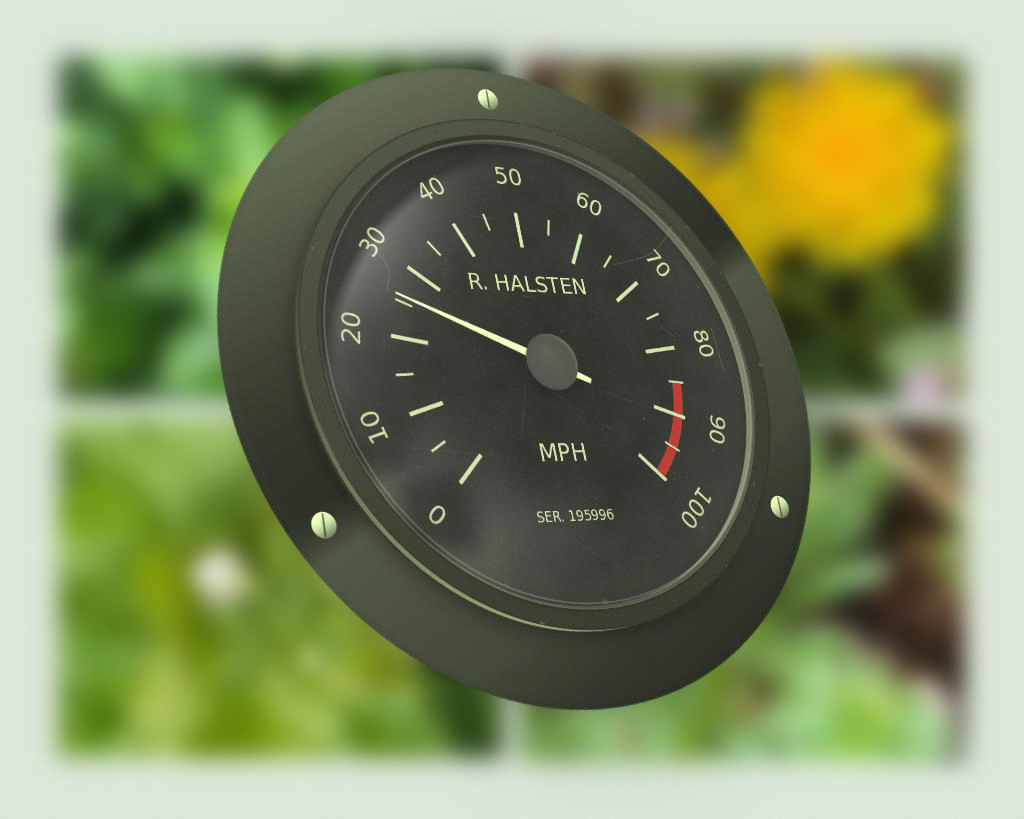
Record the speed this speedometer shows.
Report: 25 mph
